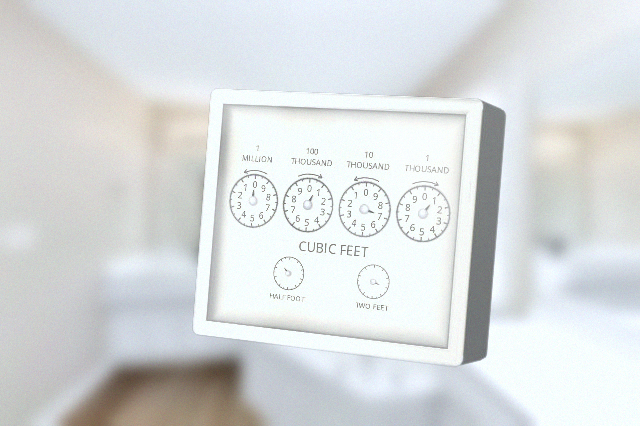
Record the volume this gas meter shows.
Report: 7100 ft³
